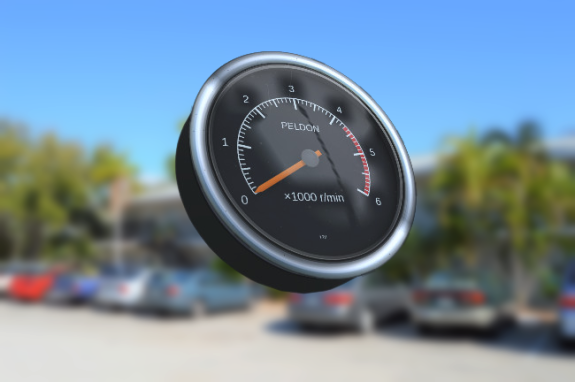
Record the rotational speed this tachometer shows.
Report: 0 rpm
